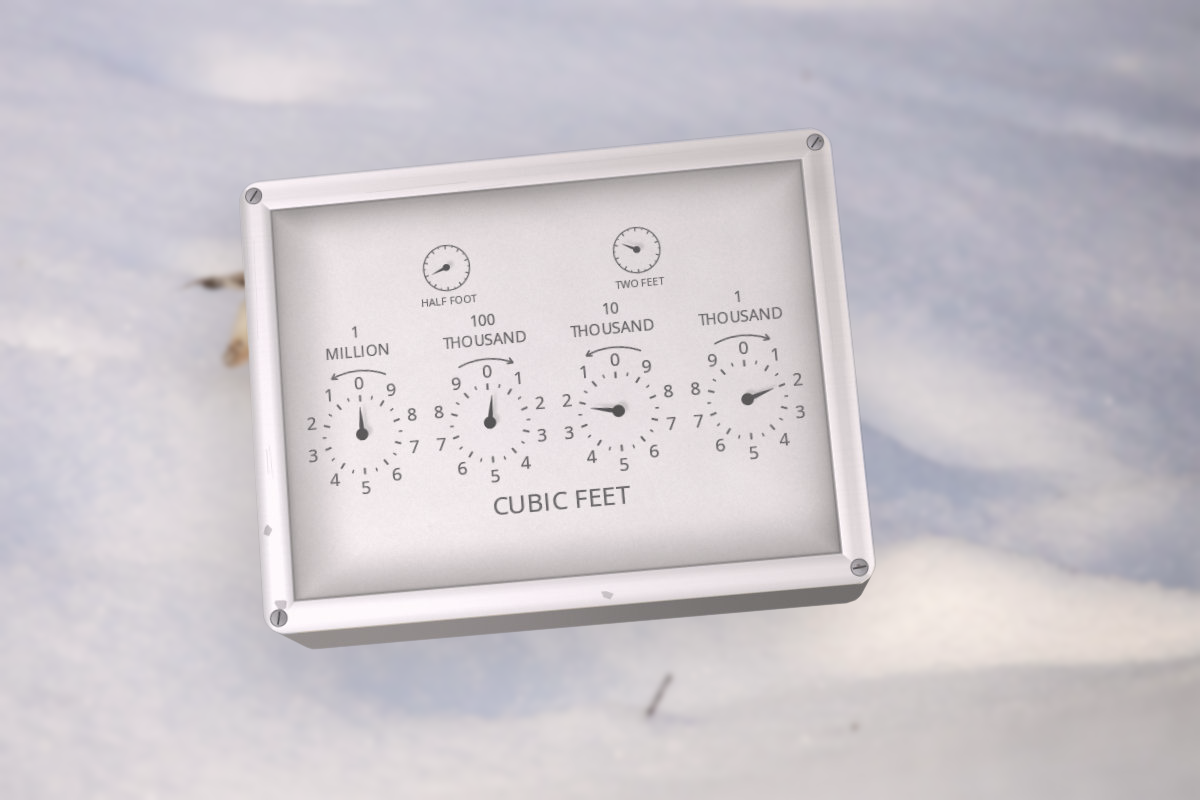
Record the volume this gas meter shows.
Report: 2200 ft³
